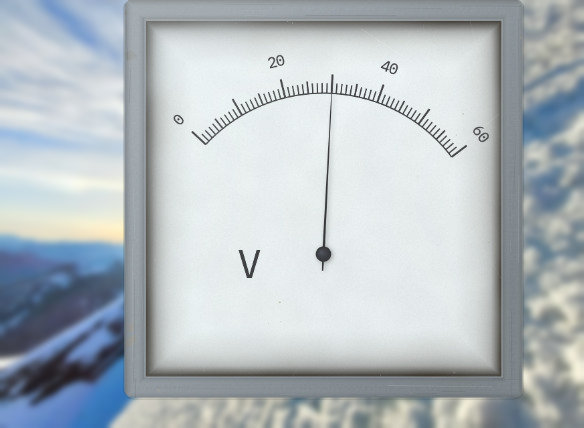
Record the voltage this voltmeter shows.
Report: 30 V
